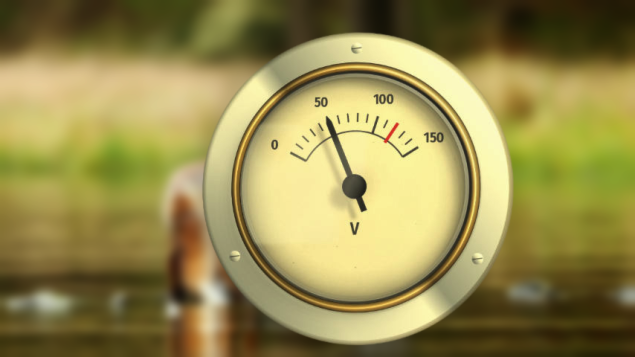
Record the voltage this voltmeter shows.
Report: 50 V
